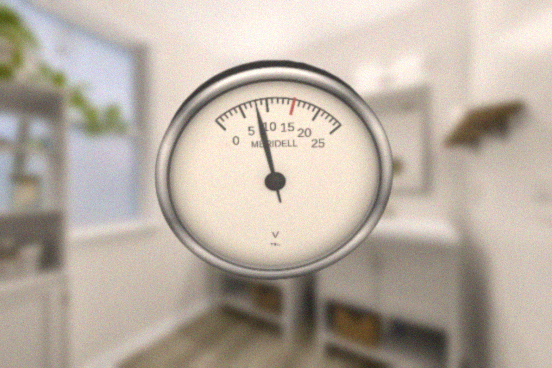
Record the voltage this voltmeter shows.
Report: 8 V
